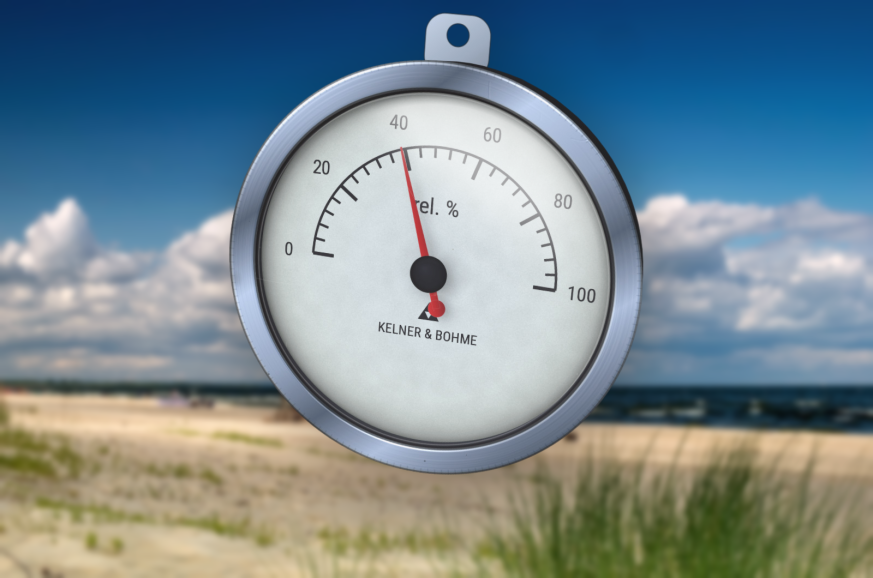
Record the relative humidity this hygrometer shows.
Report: 40 %
